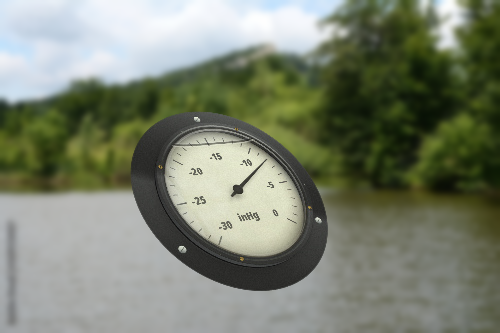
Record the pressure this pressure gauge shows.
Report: -8 inHg
